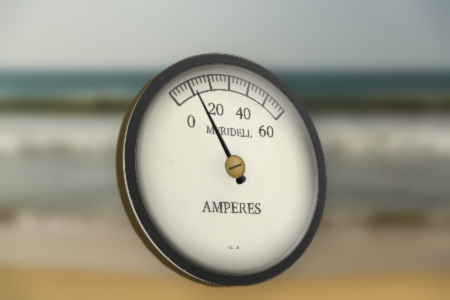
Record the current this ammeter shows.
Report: 10 A
